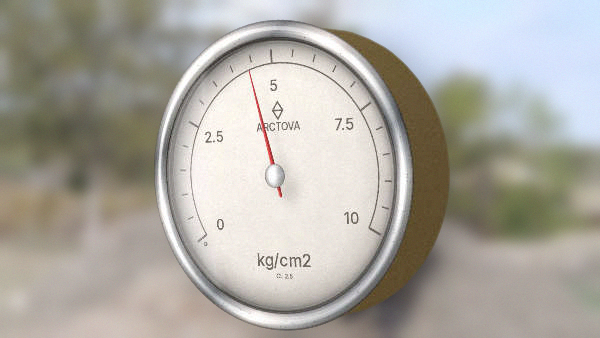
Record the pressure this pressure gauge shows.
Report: 4.5 kg/cm²
